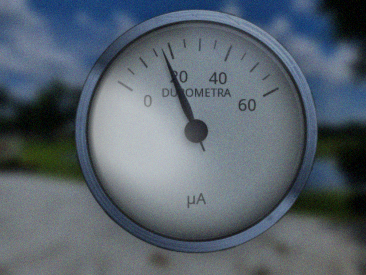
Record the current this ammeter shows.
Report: 17.5 µA
